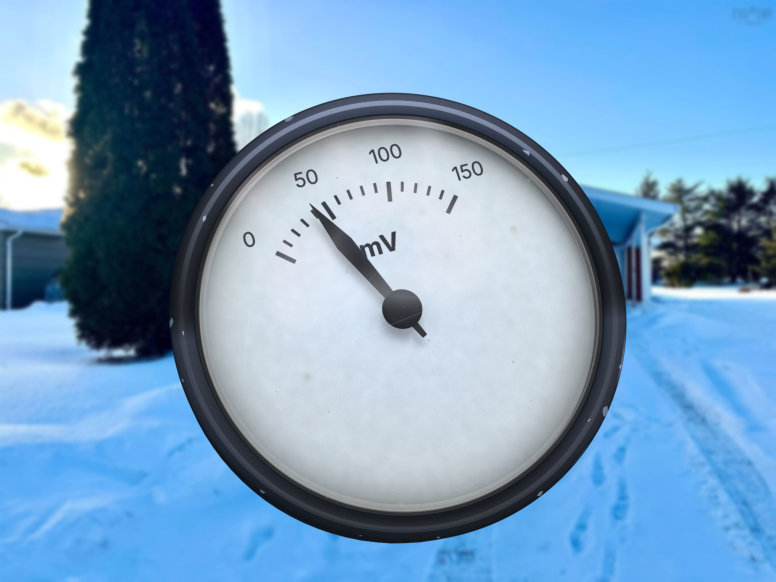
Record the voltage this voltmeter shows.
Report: 40 mV
